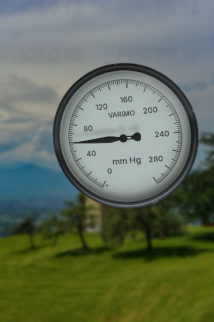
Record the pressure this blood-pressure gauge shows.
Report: 60 mmHg
